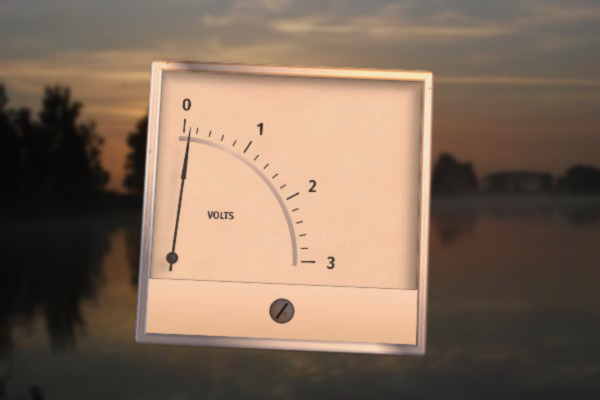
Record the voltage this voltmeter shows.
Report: 0.1 V
